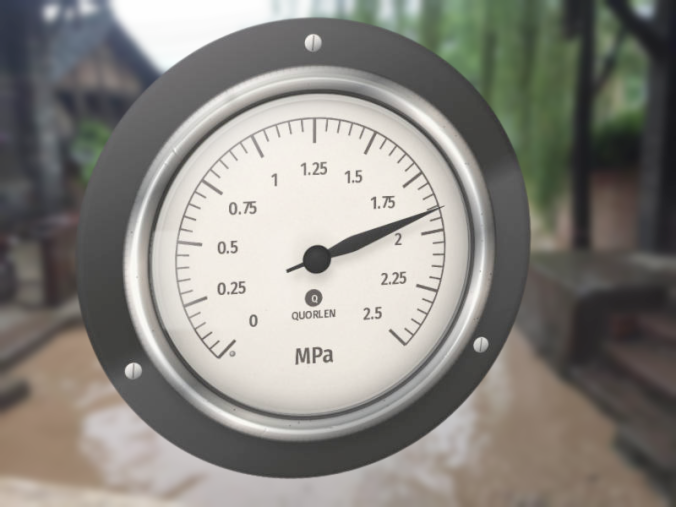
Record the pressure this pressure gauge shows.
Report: 1.9 MPa
